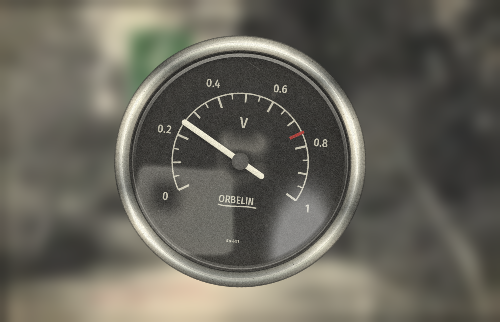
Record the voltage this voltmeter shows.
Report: 0.25 V
